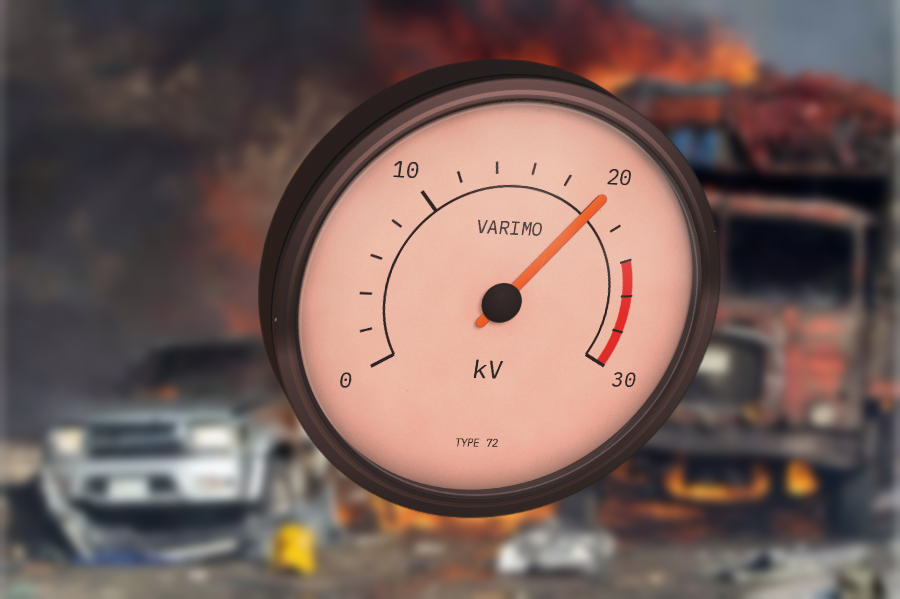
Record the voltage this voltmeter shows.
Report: 20 kV
